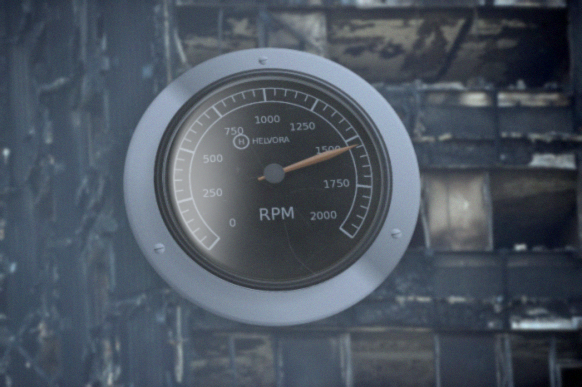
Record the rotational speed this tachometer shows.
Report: 1550 rpm
